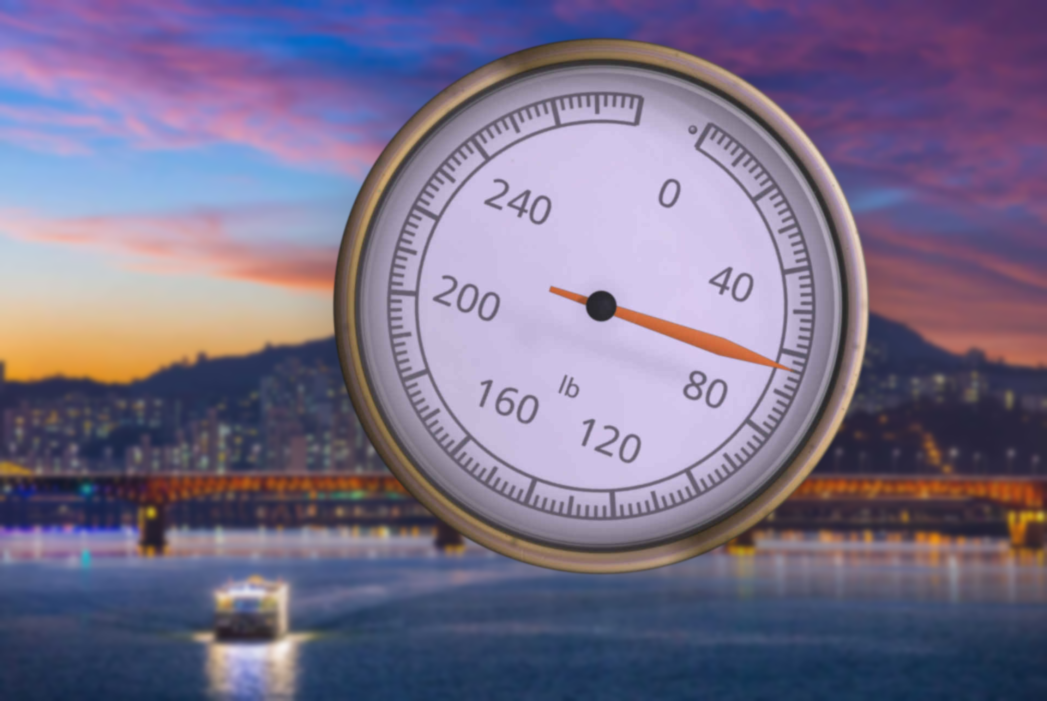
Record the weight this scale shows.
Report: 64 lb
